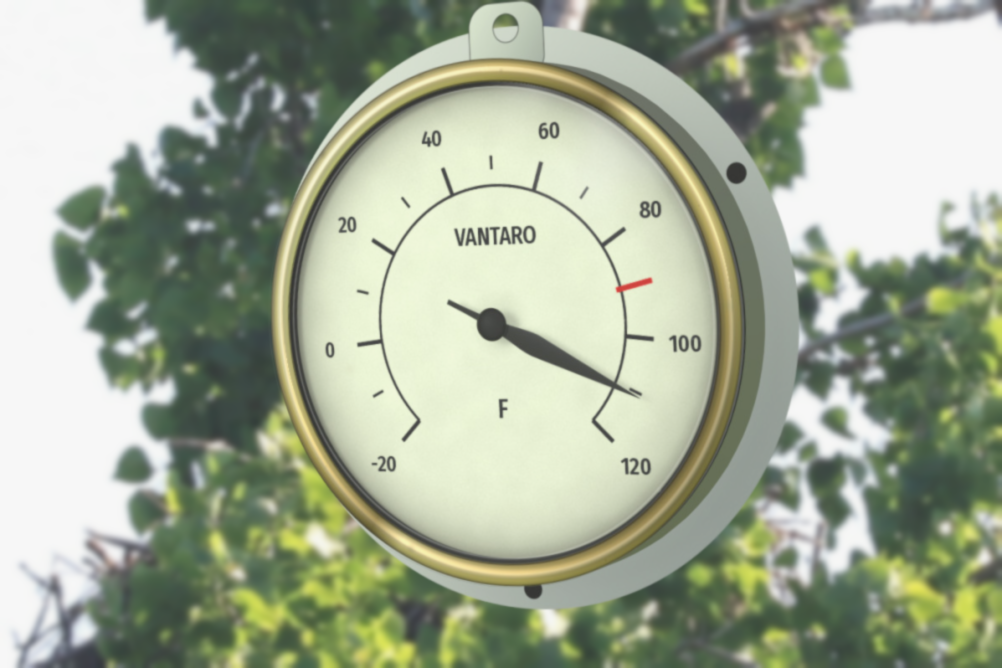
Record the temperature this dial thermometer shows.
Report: 110 °F
